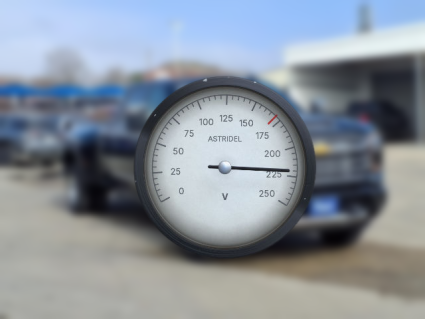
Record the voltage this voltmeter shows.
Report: 220 V
